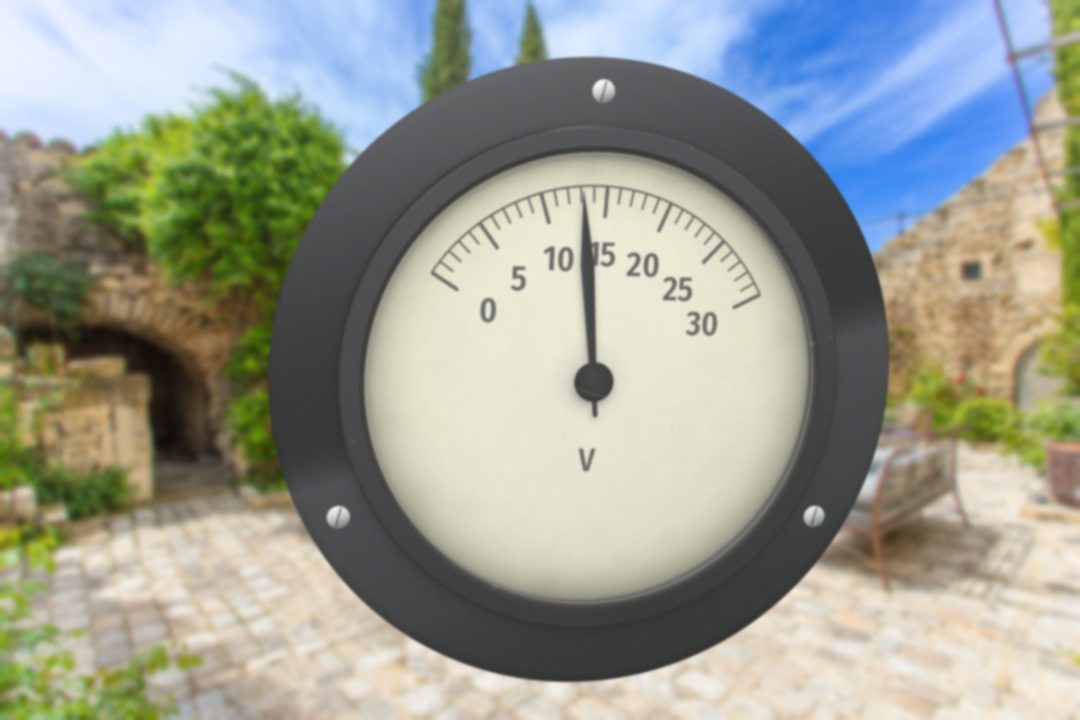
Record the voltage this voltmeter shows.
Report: 13 V
